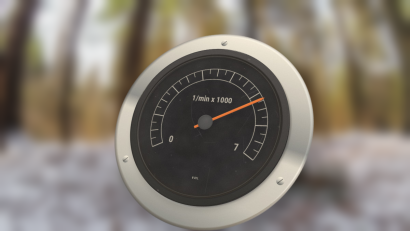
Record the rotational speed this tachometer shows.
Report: 5250 rpm
